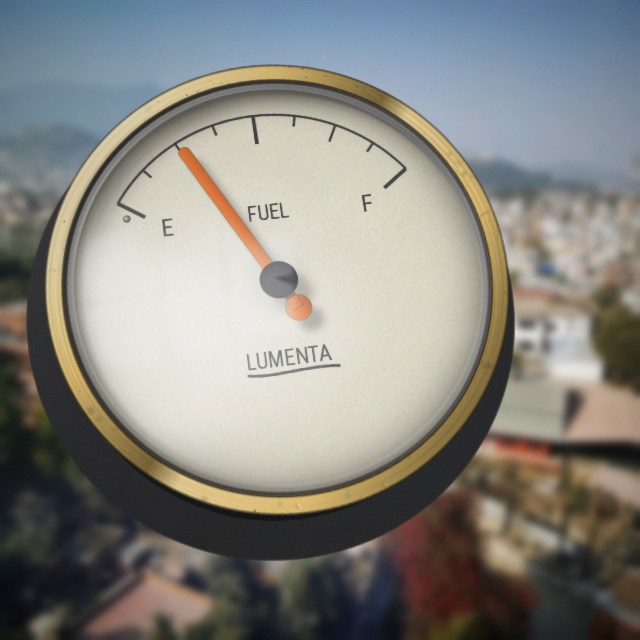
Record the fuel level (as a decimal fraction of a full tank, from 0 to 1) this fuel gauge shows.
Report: 0.25
